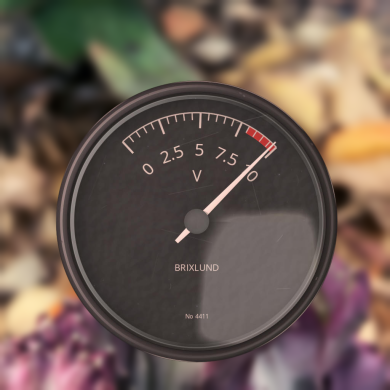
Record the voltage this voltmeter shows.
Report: 9.75 V
